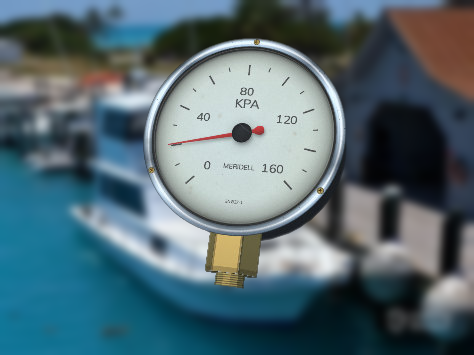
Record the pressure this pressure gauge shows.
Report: 20 kPa
